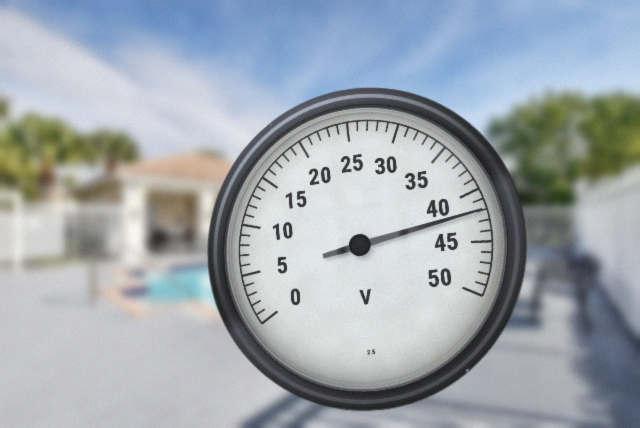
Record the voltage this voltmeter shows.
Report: 42 V
